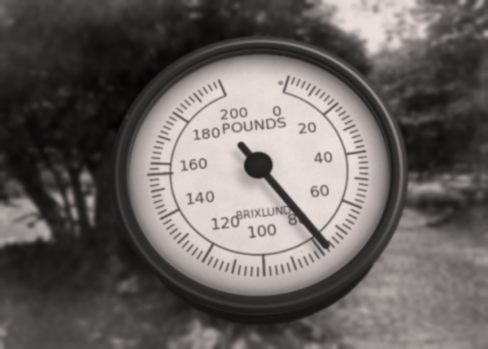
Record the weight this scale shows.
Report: 78 lb
